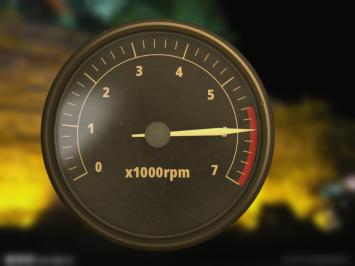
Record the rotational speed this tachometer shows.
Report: 6000 rpm
